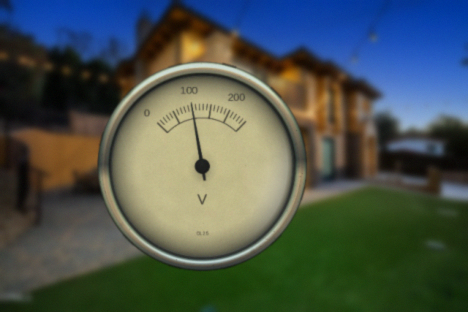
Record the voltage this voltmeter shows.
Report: 100 V
